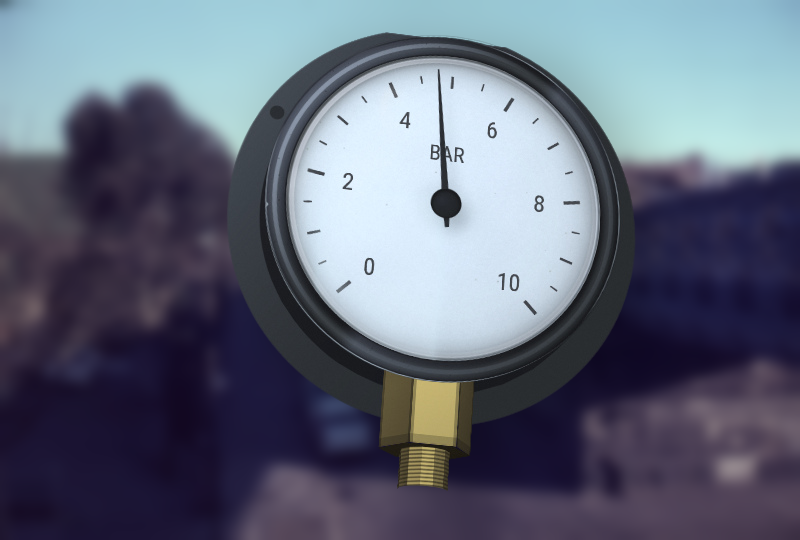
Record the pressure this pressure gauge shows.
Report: 4.75 bar
